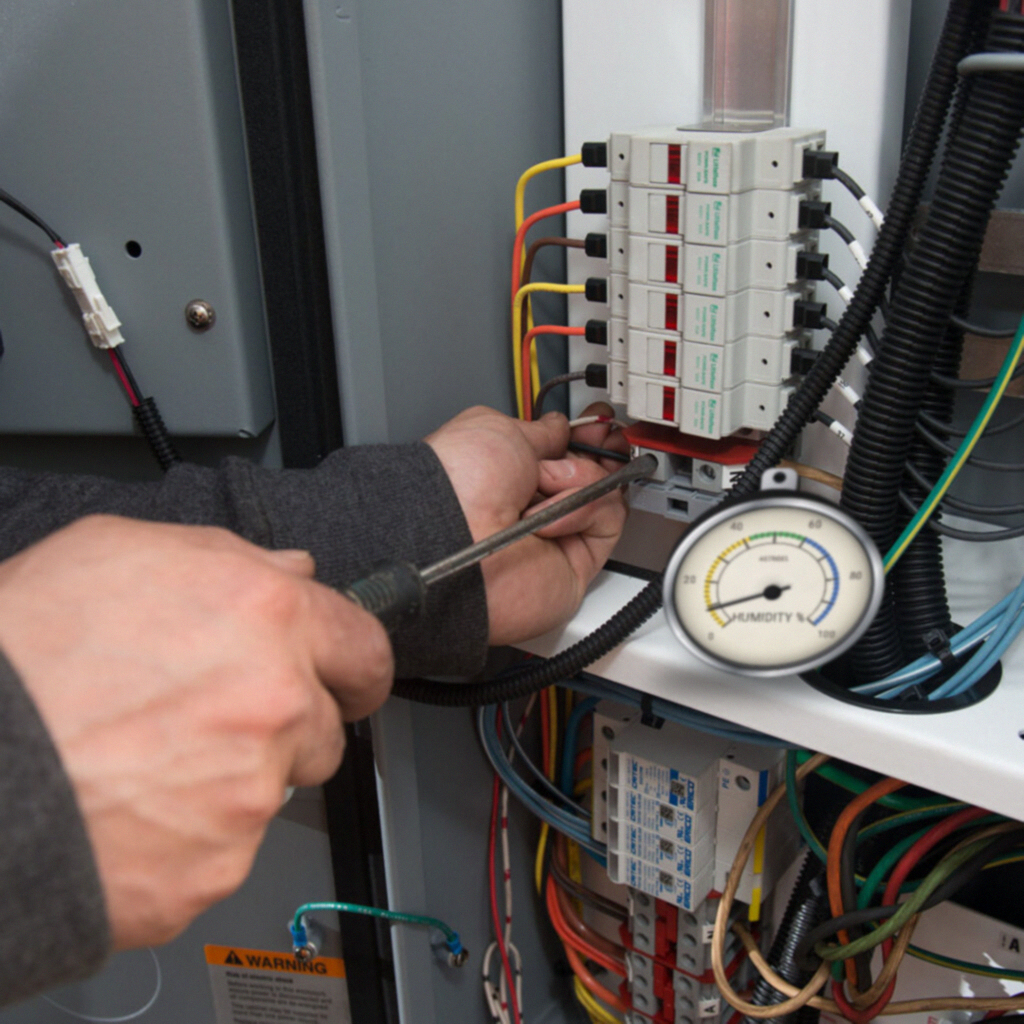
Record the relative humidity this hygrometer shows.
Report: 10 %
